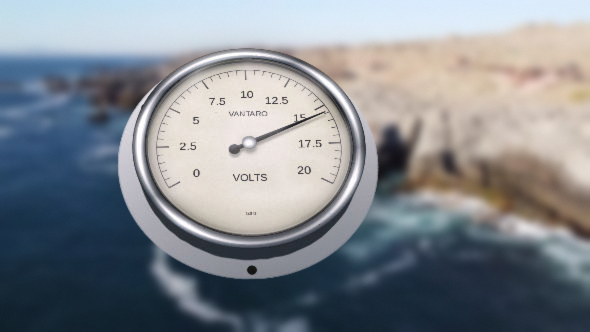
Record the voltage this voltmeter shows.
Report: 15.5 V
